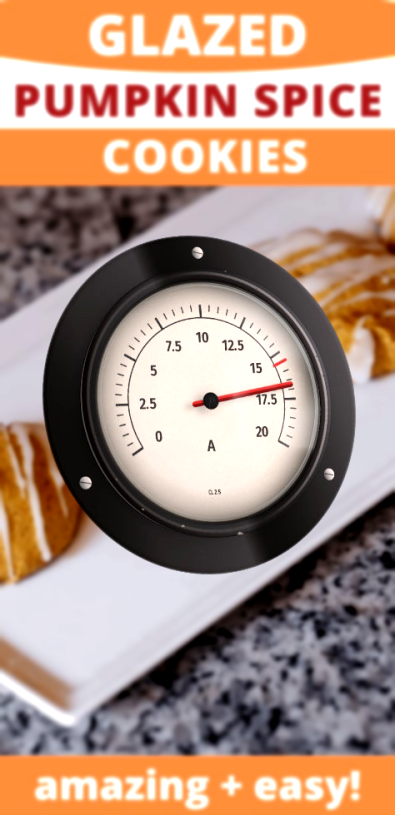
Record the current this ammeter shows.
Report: 16.75 A
